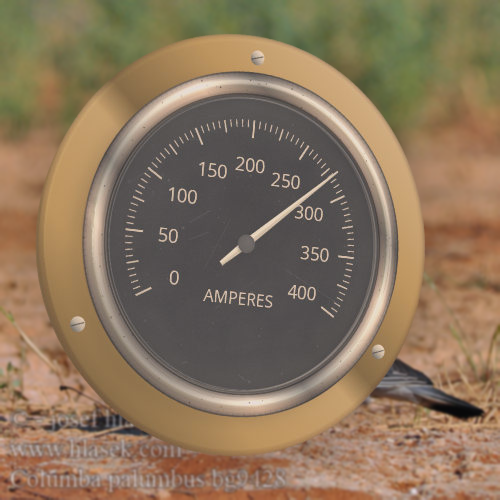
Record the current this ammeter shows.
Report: 280 A
